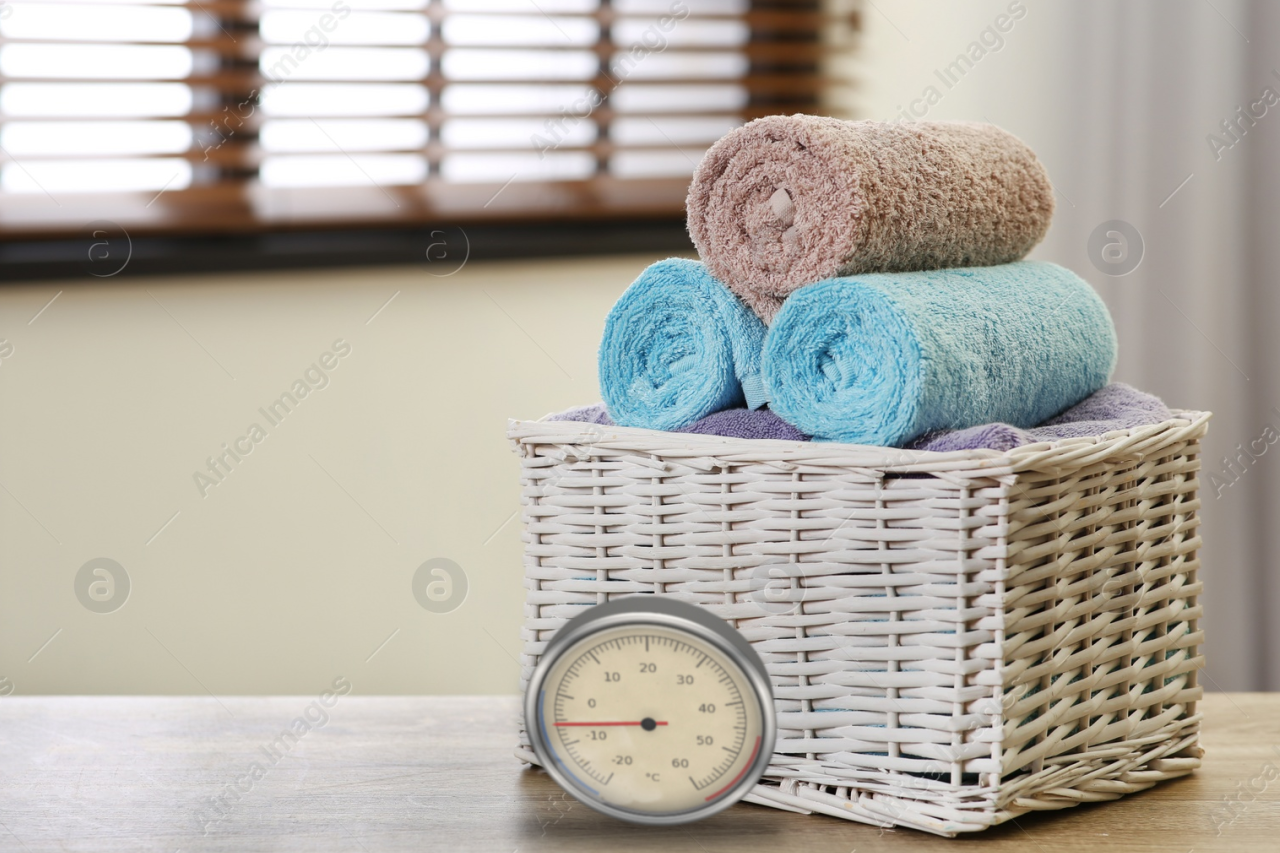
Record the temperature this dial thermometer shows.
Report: -5 °C
